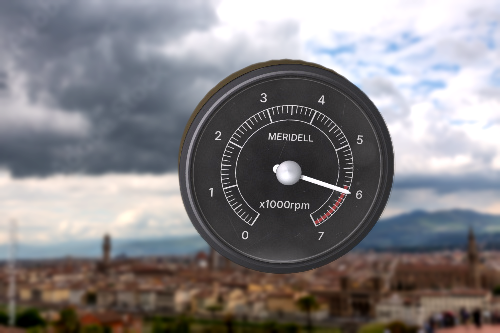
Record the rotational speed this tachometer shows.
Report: 6000 rpm
